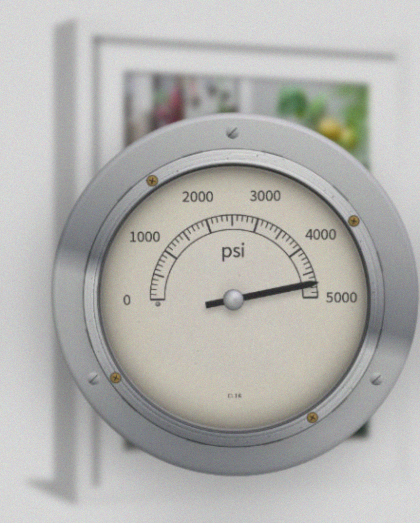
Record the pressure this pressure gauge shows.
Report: 4700 psi
